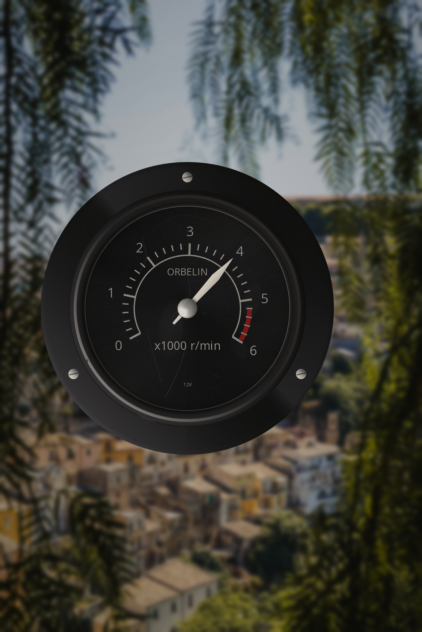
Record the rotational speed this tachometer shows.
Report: 4000 rpm
